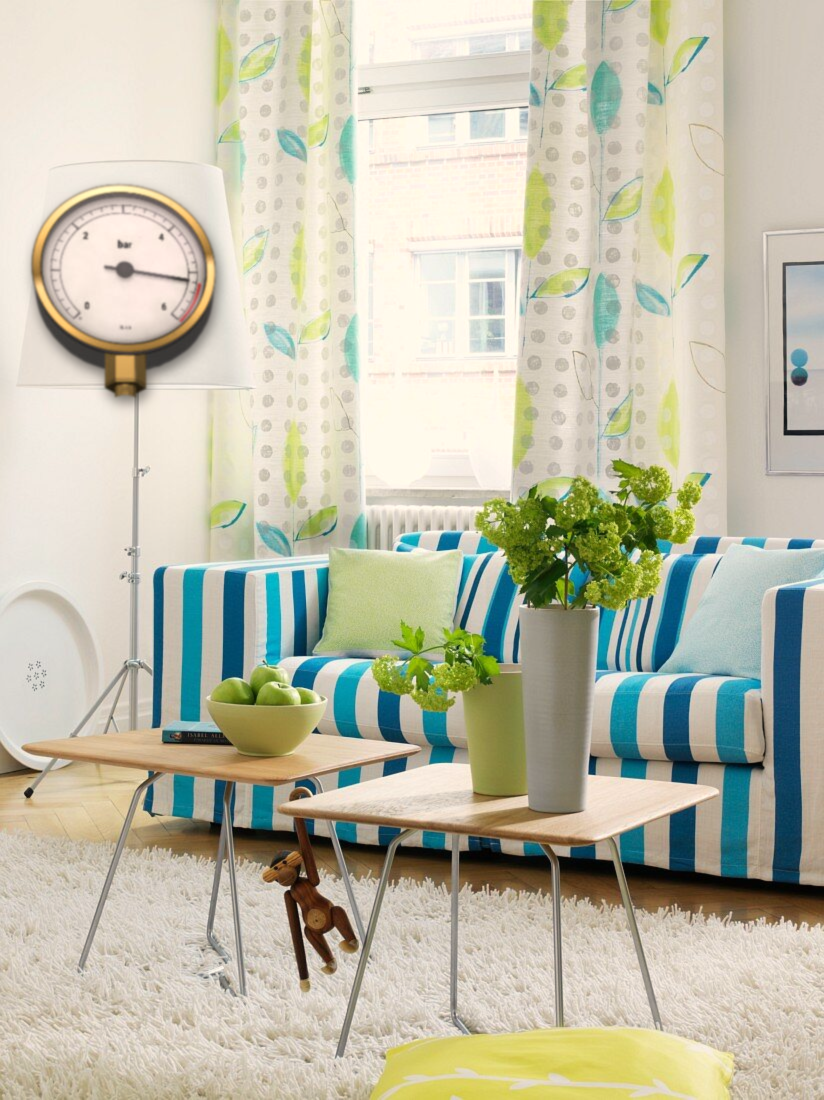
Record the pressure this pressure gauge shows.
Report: 5.2 bar
